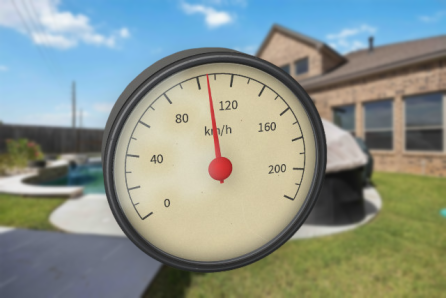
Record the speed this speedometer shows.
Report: 105 km/h
